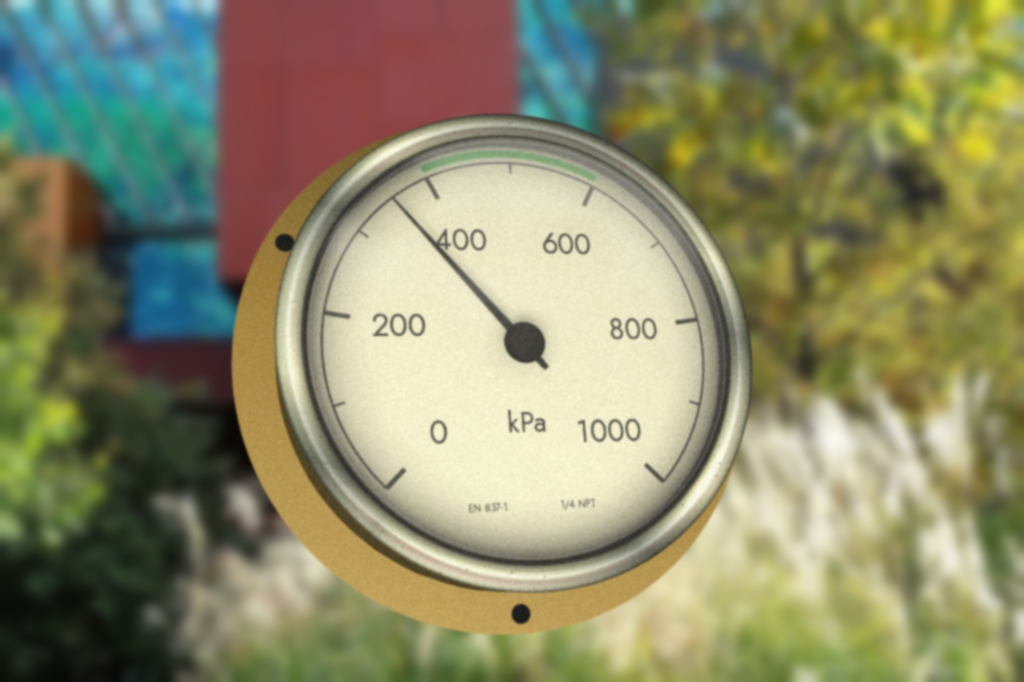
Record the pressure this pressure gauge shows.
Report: 350 kPa
